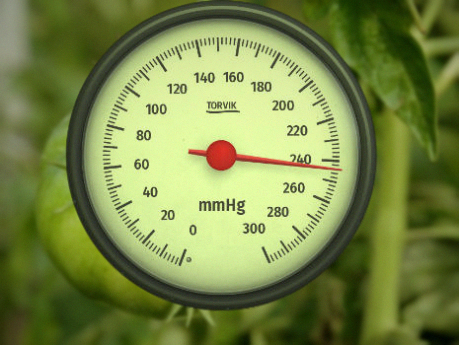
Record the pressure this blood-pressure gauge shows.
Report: 244 mmHg
